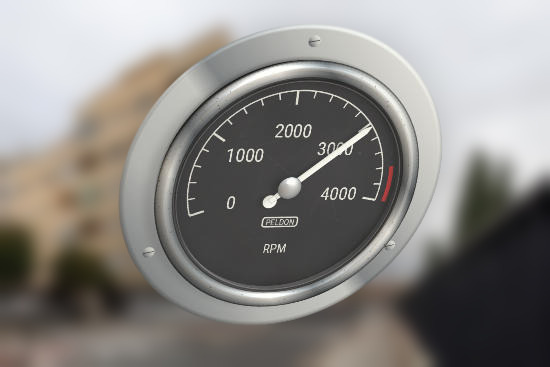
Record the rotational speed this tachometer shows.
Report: 3000 rpm
